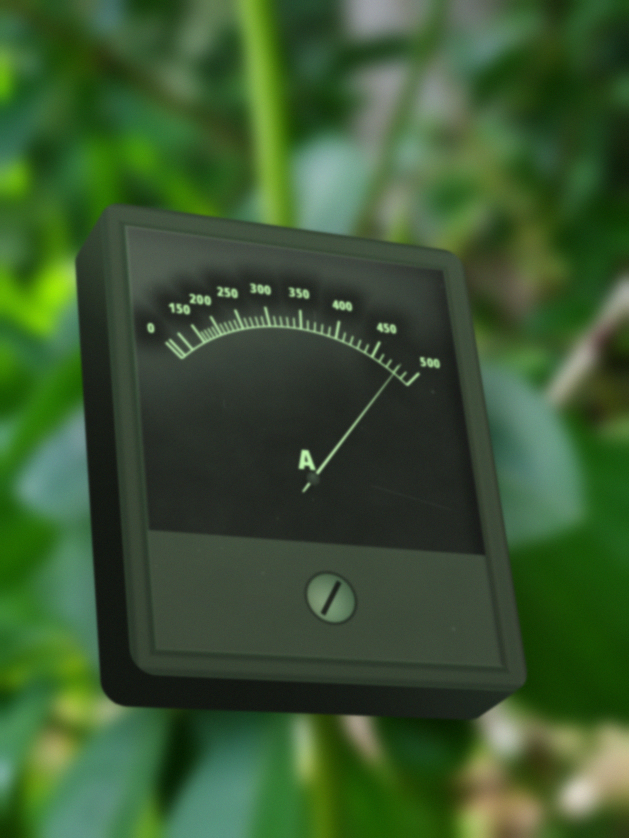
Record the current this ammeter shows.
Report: 480 A
